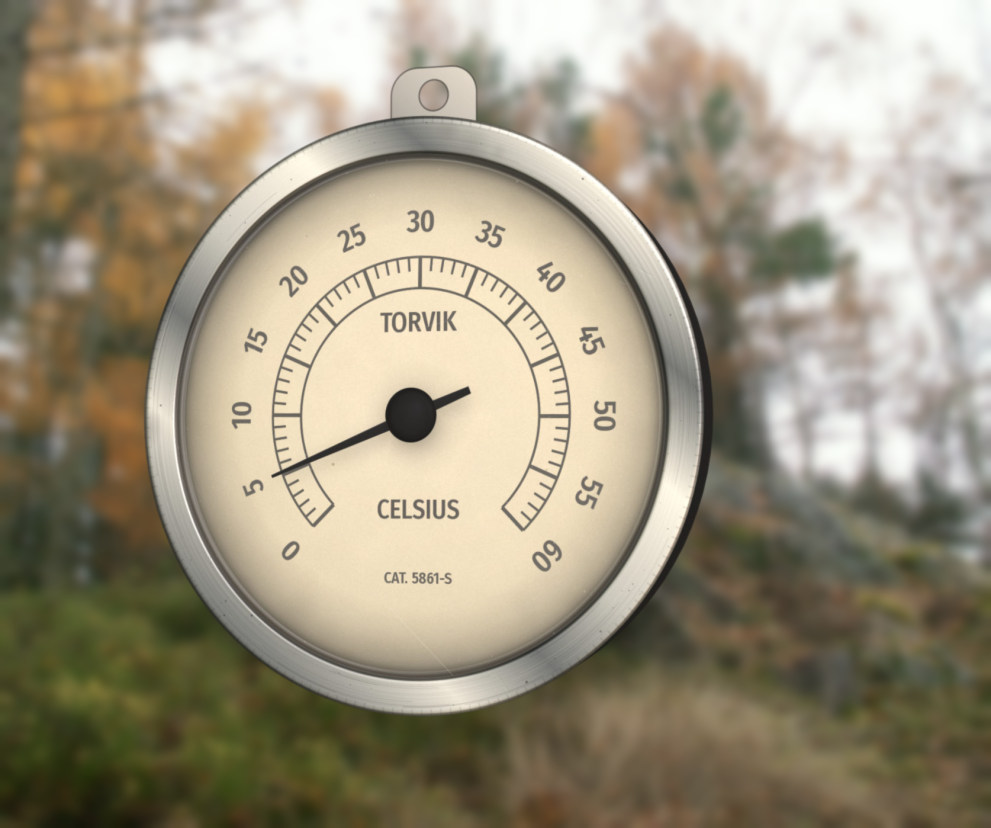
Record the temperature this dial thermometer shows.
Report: 5 °C
